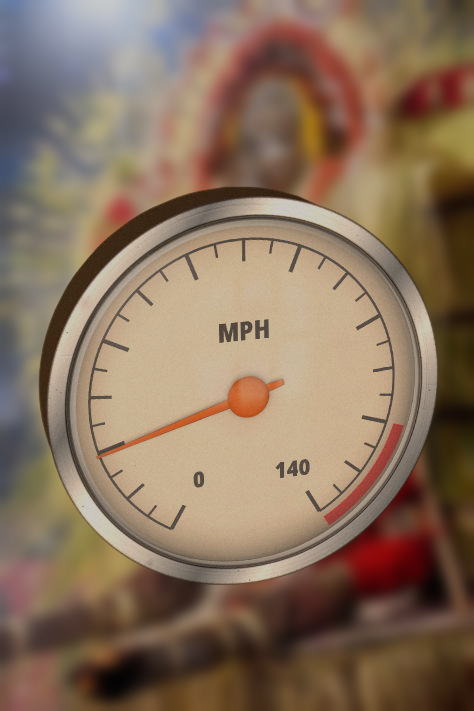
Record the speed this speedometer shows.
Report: 20 mph
